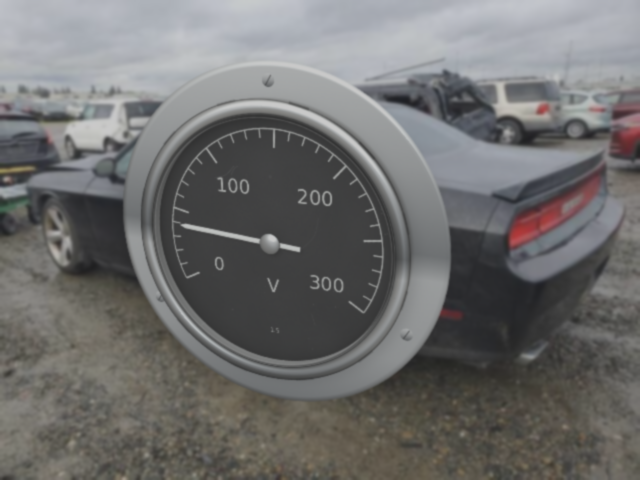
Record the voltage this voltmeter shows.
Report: 40 V
